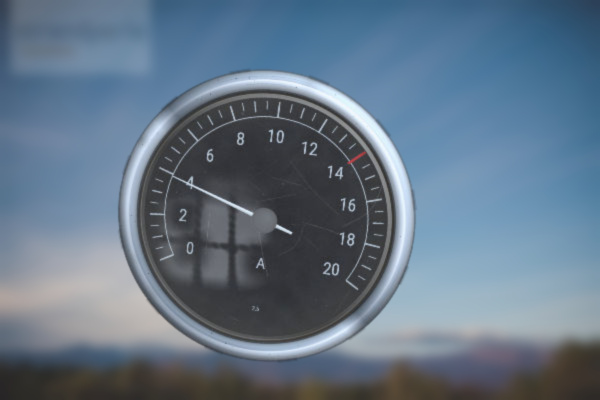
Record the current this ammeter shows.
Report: 4 A
